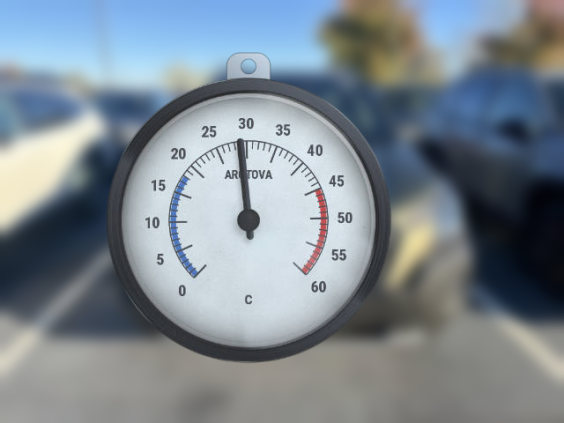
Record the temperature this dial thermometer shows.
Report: 29 °C
